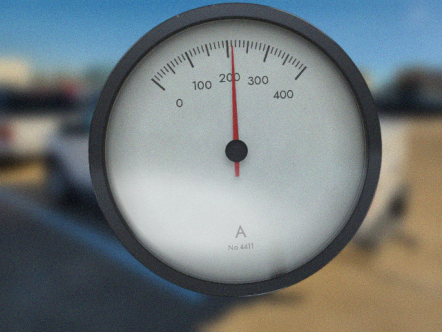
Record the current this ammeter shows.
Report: 210 A
